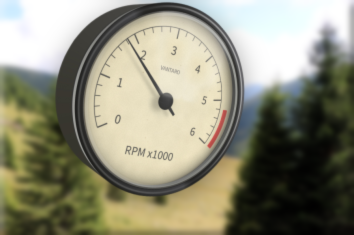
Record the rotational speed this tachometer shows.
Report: 1800 rpm
